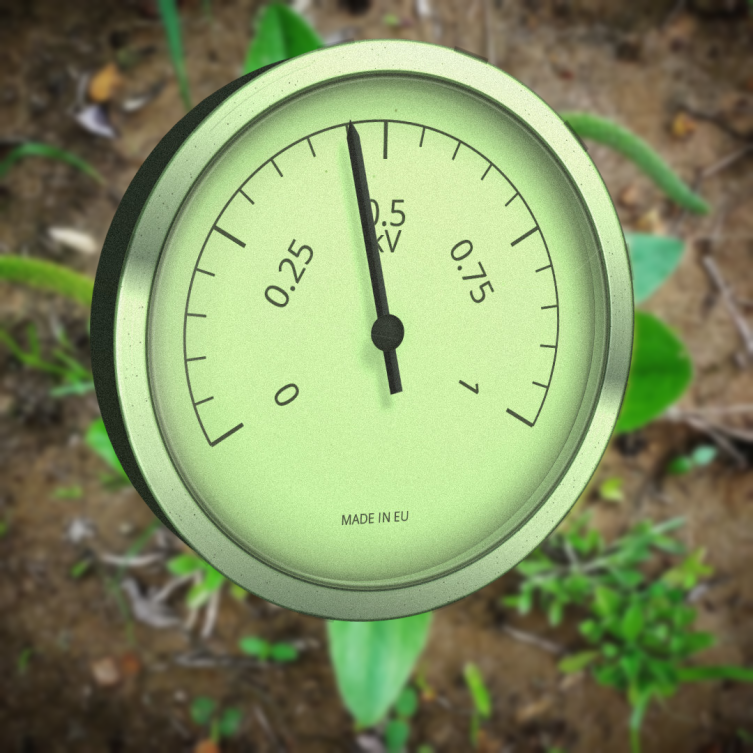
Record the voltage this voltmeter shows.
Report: 0.45 kV
